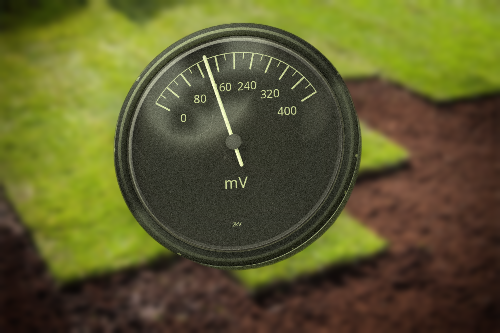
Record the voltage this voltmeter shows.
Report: 140 mV
